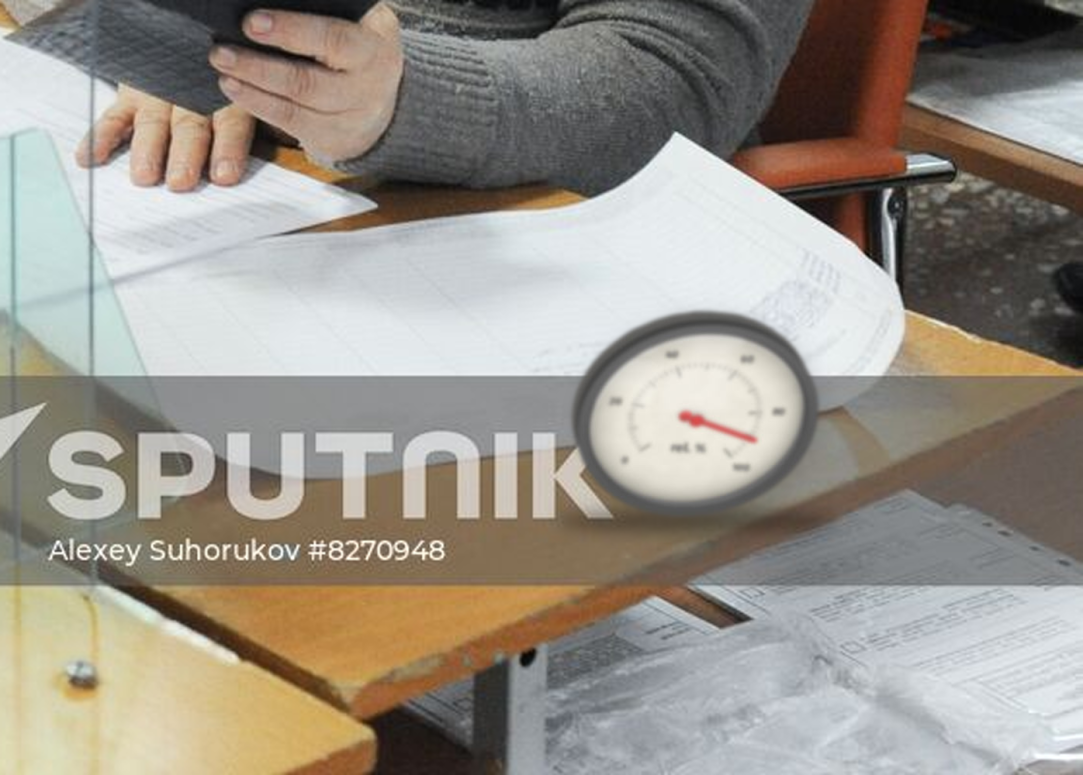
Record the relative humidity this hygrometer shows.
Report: 90 %
